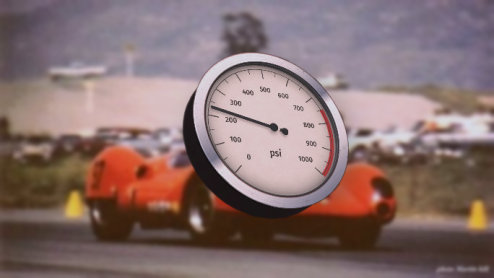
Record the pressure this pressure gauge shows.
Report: 225 psi
